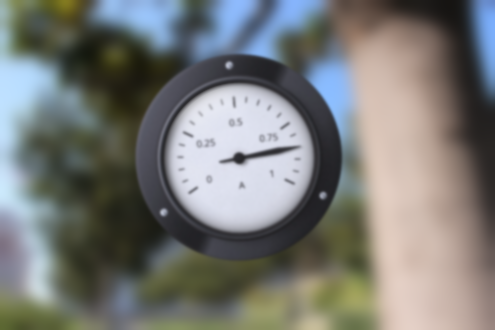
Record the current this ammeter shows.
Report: 0.85 A
